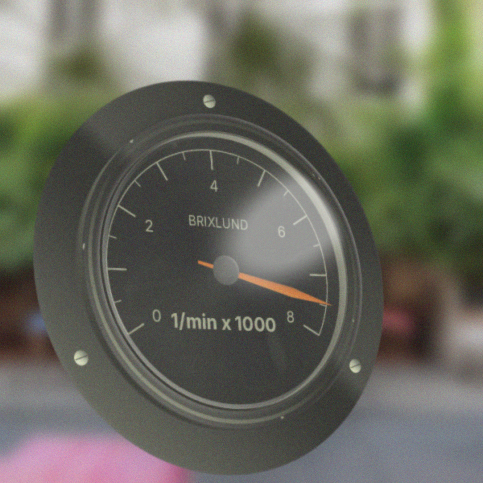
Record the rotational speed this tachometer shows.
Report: 7500 rpm
